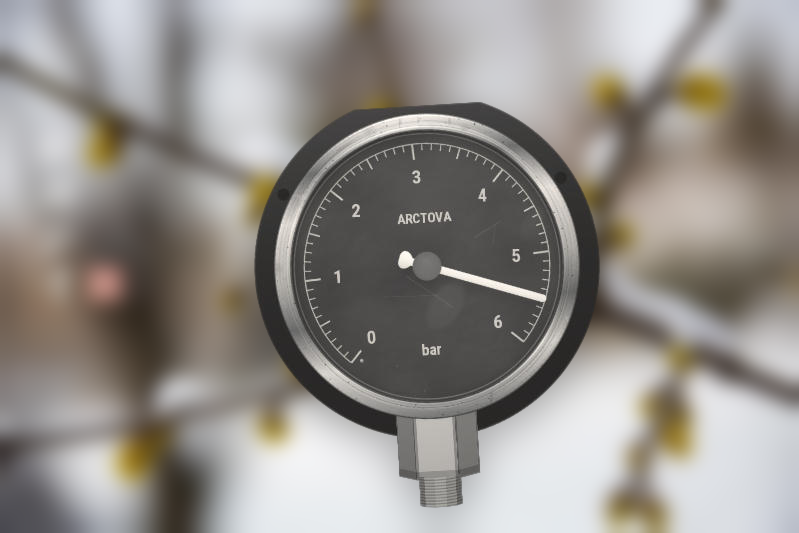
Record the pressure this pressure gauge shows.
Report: 5.5 bar
